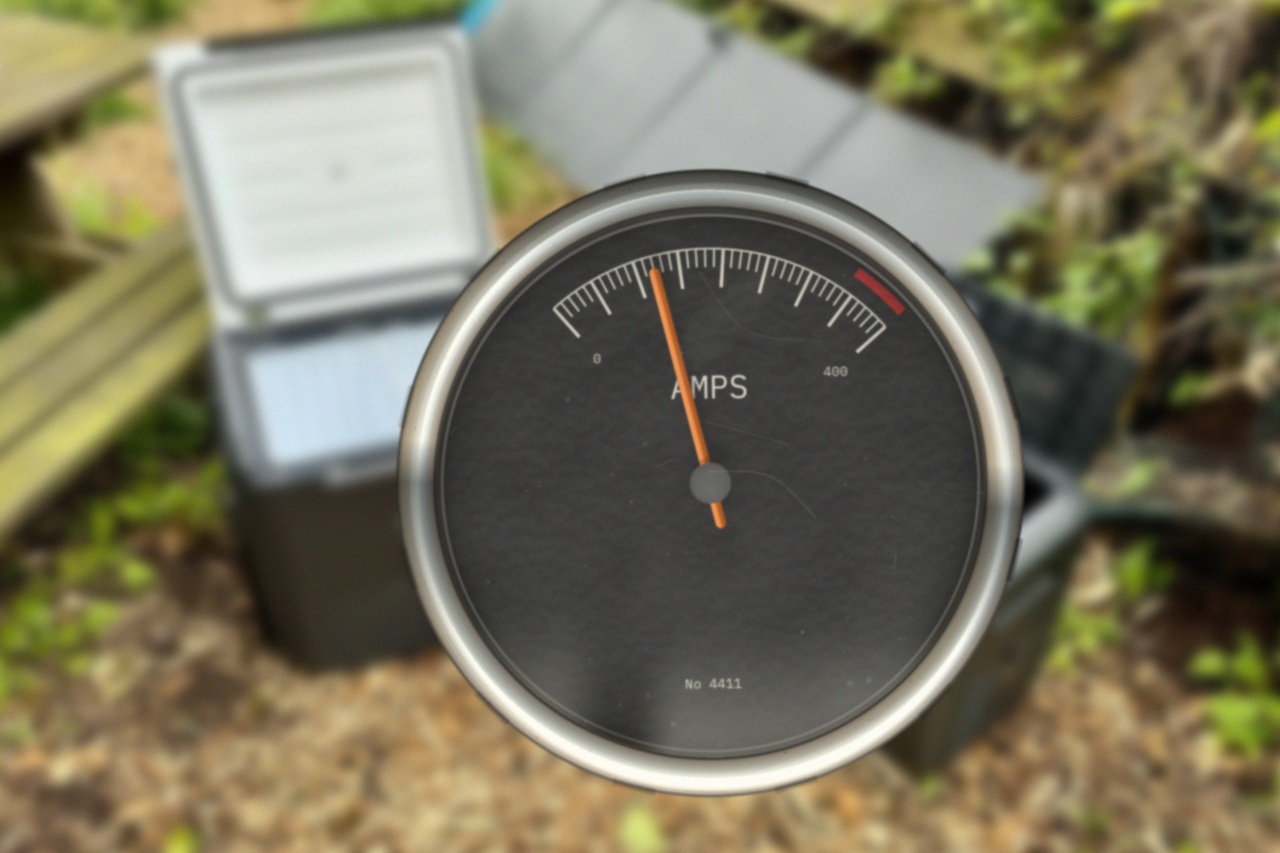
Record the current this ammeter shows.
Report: 120 A
